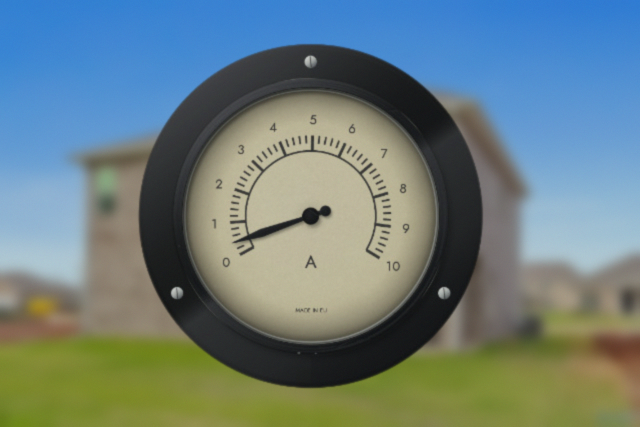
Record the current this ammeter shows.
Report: 0.4 A
